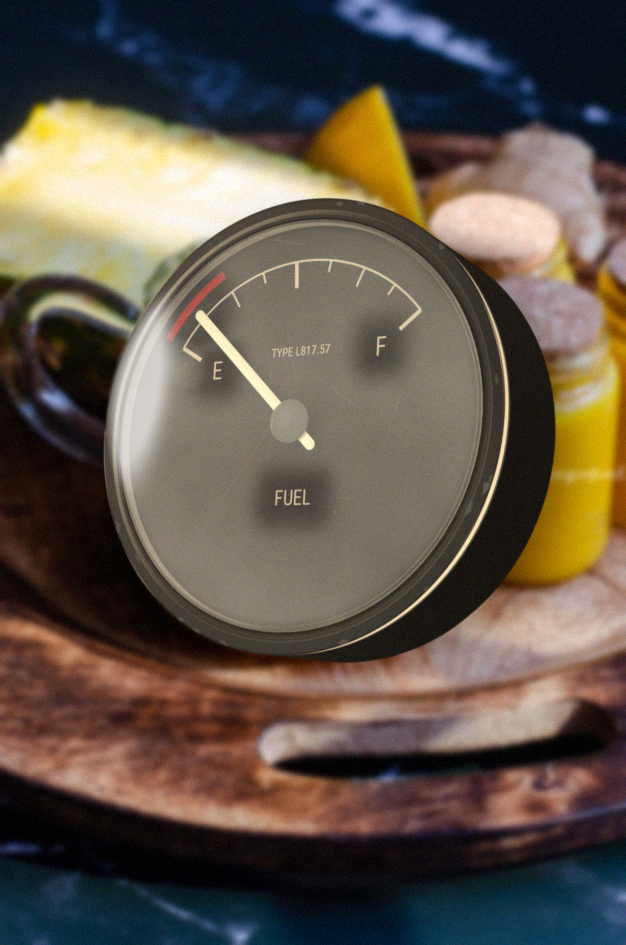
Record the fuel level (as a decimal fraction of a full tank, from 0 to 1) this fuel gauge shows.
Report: 0.125
